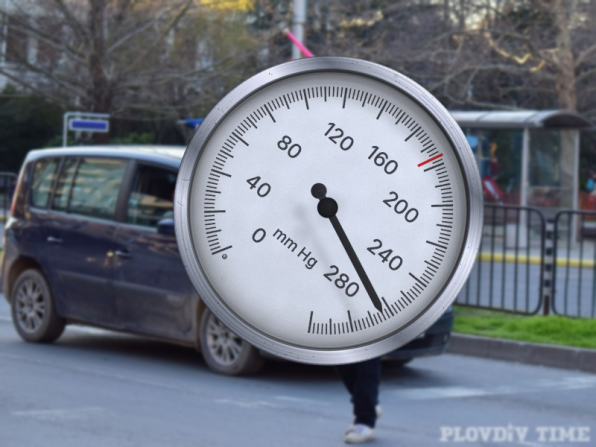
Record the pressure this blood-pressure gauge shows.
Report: 264 mmHg
